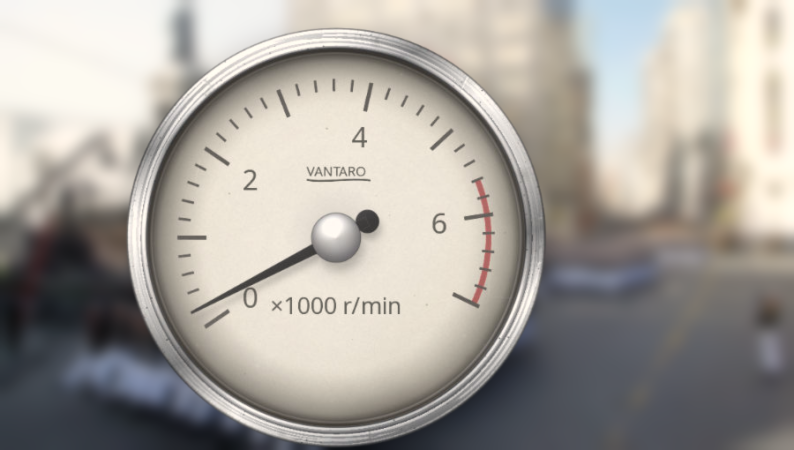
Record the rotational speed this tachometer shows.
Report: 200 rpm
